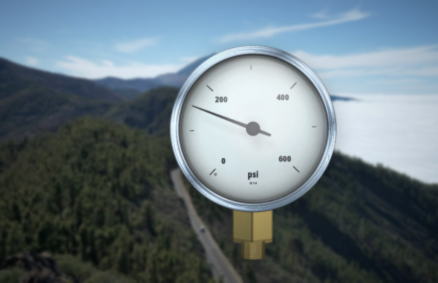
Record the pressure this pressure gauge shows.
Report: 150 psi
